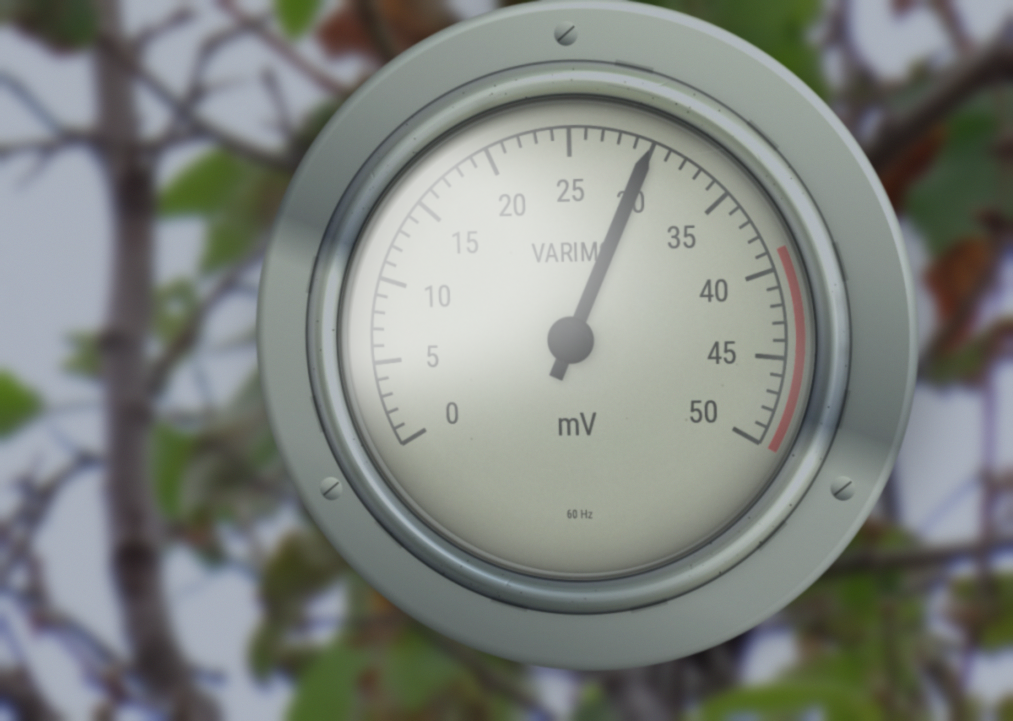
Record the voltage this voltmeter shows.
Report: 30 mV
